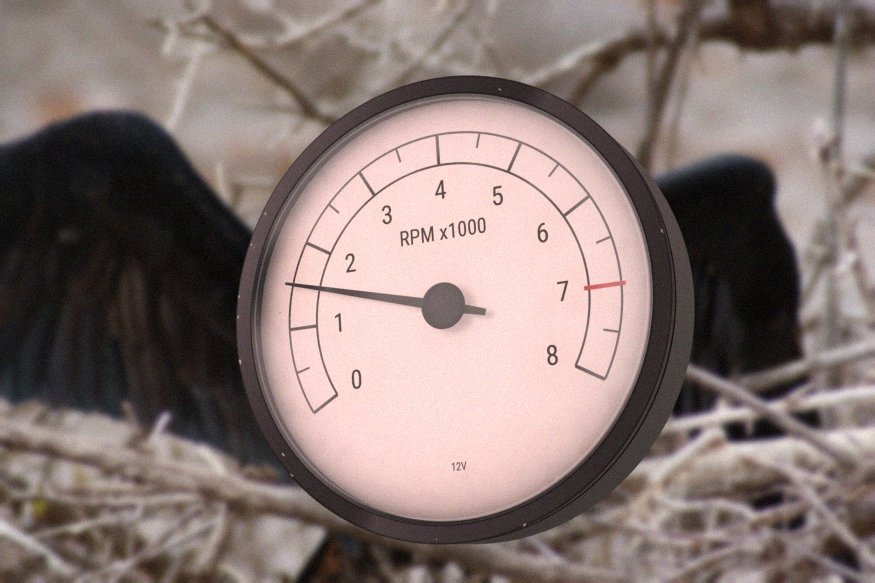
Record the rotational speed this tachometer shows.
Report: 1500 rpm
